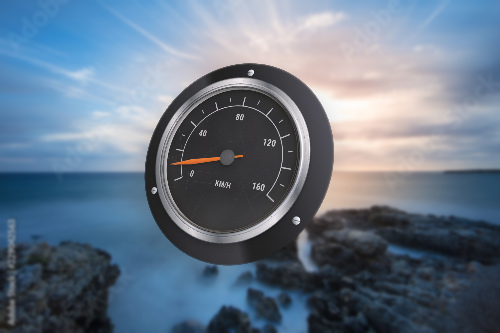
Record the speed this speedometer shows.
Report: 10 km/h
